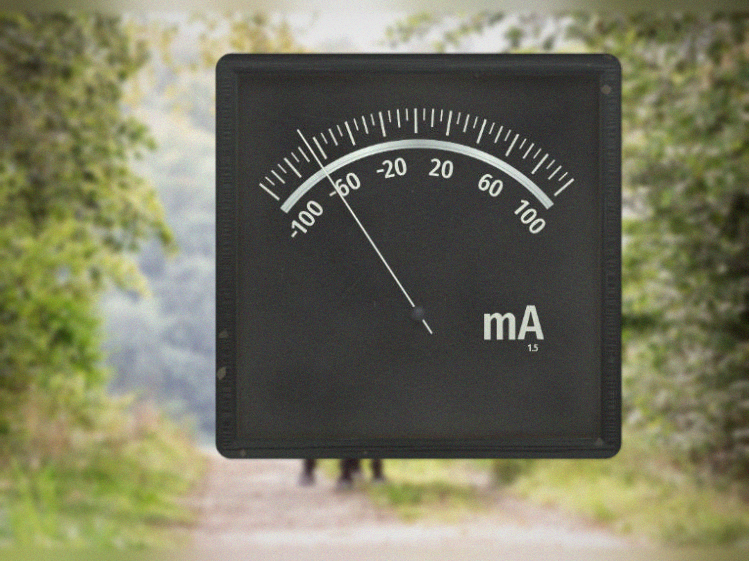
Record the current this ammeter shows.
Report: -65 mA
